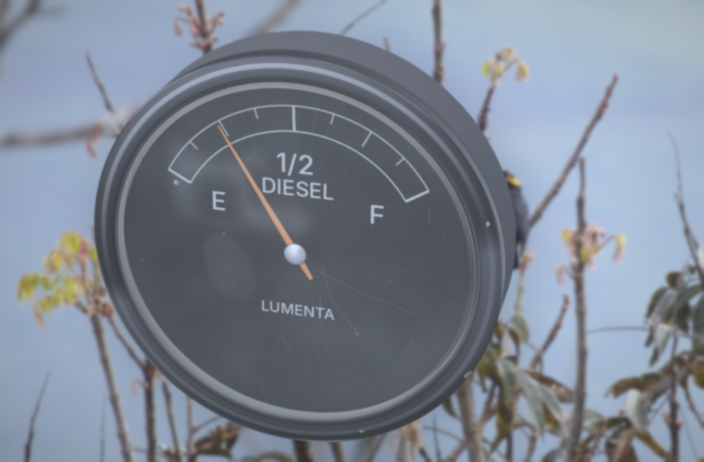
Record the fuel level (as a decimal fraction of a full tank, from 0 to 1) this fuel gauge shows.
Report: 0.25
